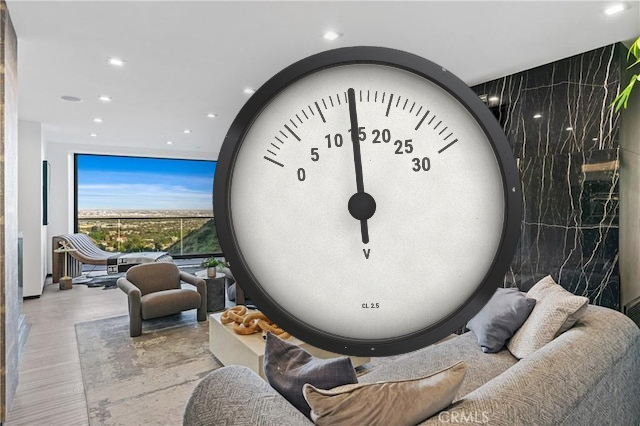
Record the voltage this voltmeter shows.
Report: 15 V
